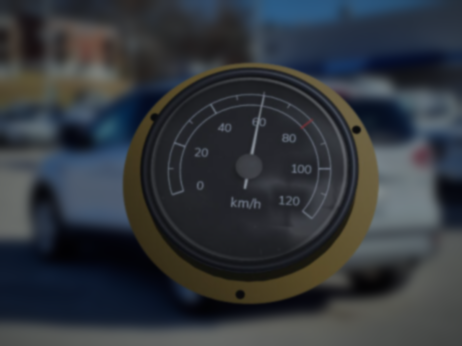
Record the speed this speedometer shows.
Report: 60 km/h
